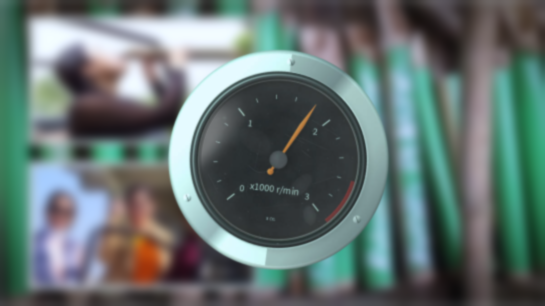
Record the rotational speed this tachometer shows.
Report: 1800 rpm
